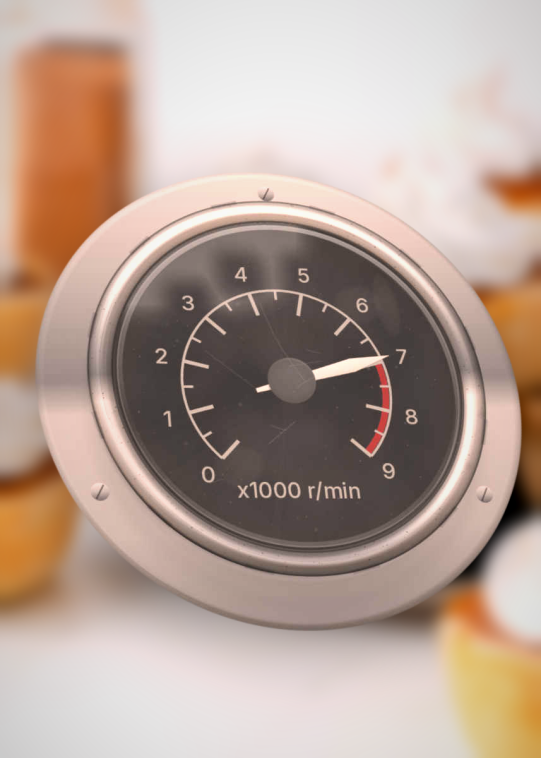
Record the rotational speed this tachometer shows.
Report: 7000 rpm
